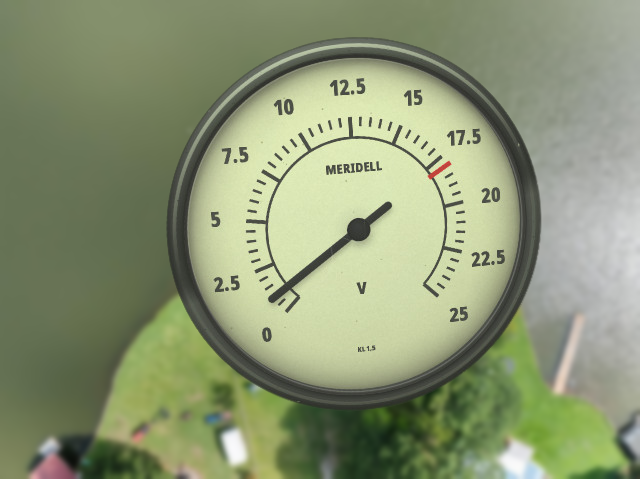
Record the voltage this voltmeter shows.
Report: 1 V
